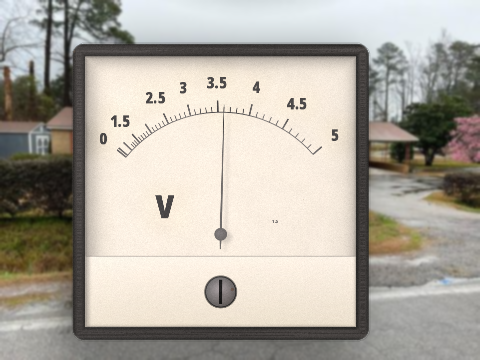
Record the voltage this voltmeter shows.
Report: 3.6 V
